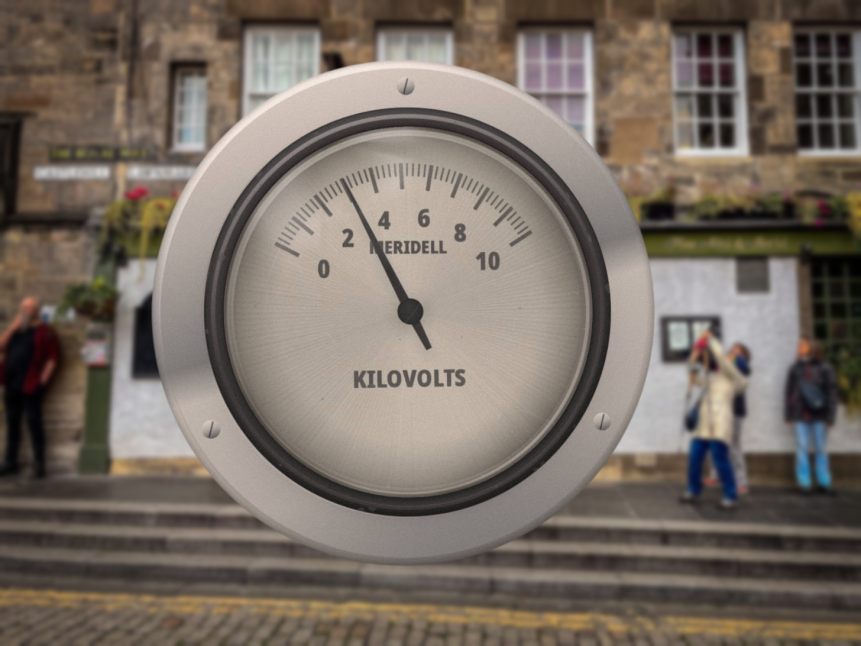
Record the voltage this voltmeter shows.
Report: 3 kV
